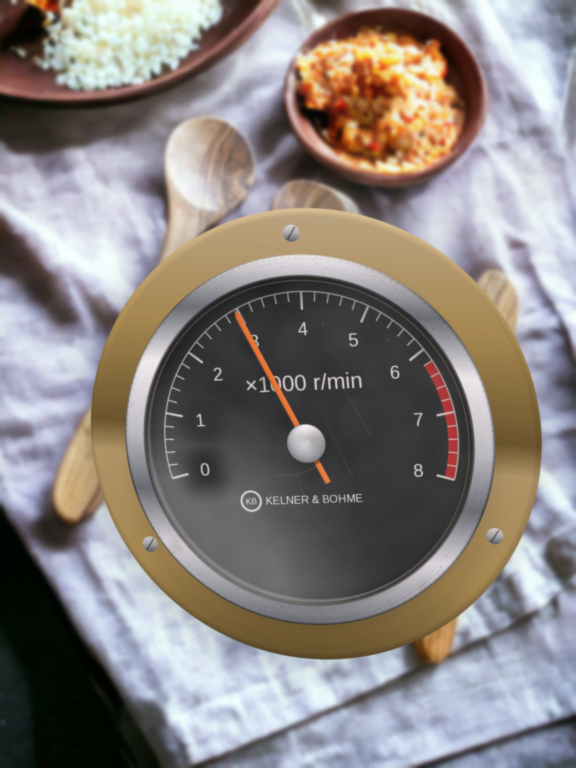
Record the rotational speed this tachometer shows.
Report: 3000 rpm
